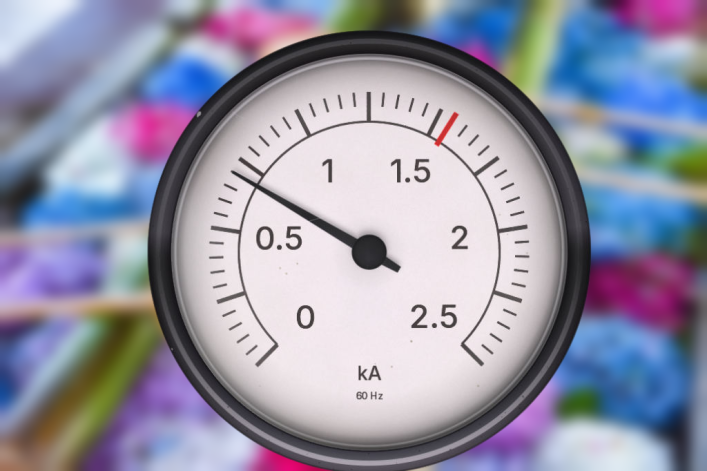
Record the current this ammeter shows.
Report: 0.7 kA
